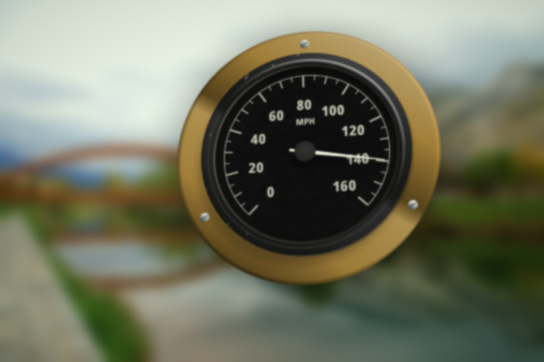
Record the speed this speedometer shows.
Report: 140 mph
